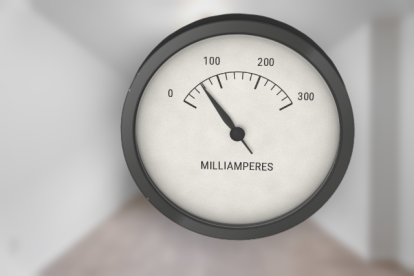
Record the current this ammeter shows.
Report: 60 mA
